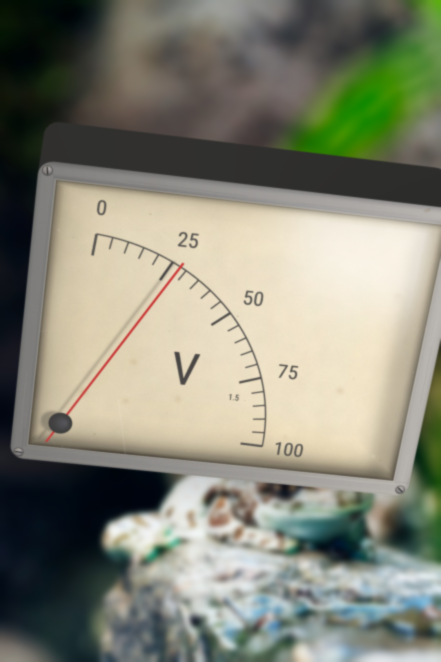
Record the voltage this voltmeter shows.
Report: 27.5 V
